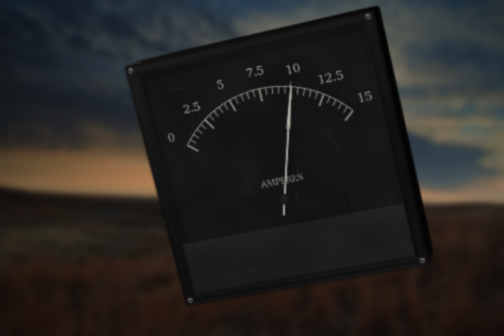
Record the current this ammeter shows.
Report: 10 A
